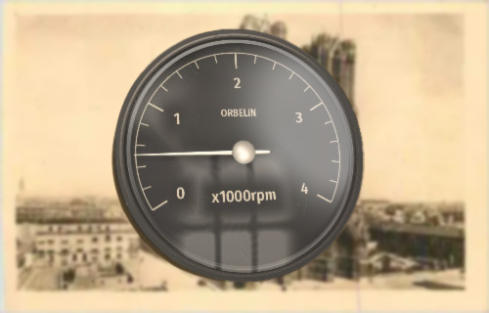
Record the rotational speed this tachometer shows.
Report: 500 rpm
